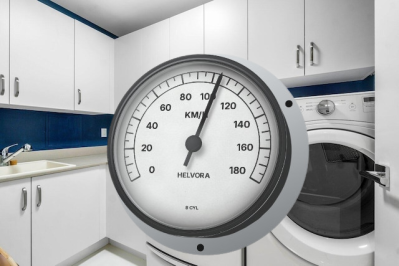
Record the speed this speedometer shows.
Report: 105 km/h
